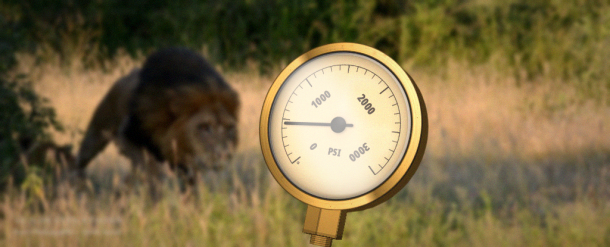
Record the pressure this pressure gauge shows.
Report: 450 psi
